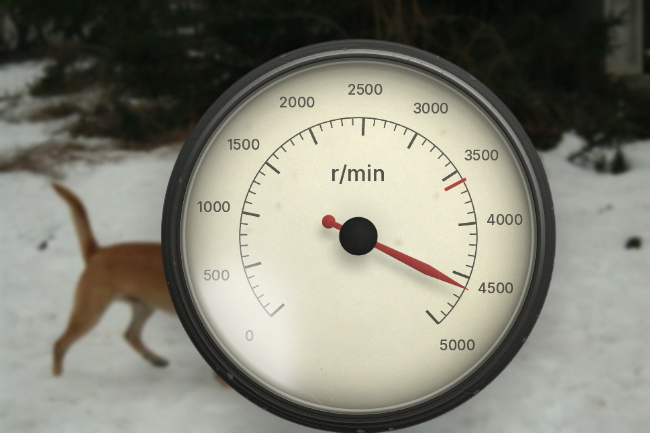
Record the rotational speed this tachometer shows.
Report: 4600 rpm
